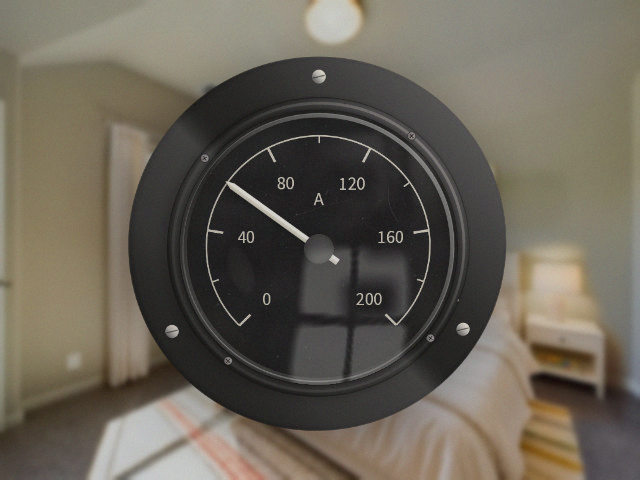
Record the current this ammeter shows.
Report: 60 A
